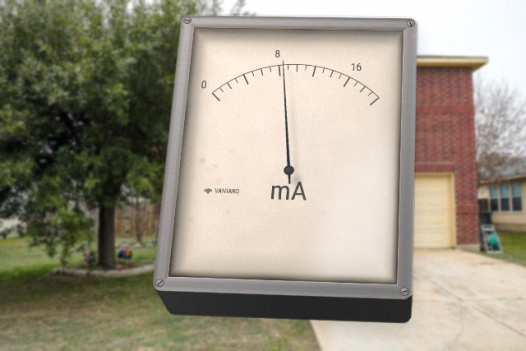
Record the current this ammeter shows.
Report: 8.5 mA
